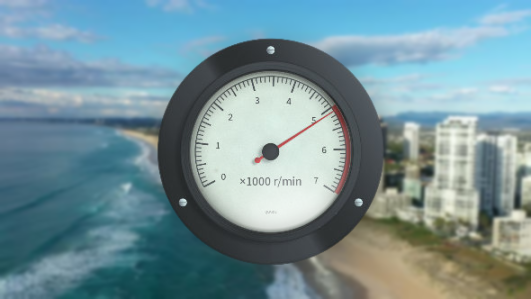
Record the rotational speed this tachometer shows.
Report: 5100 rpm
